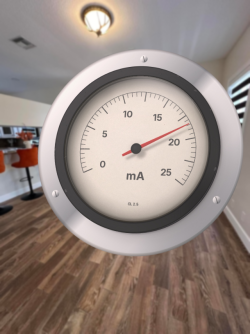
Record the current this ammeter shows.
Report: 18.5 mA
